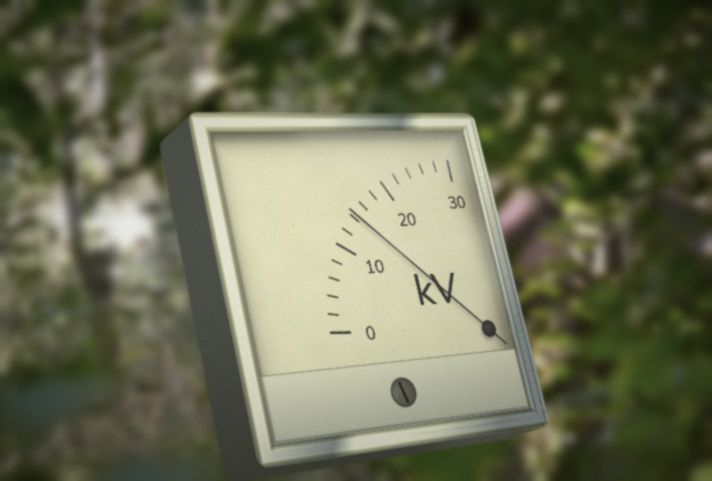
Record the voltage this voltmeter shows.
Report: 14 kV
